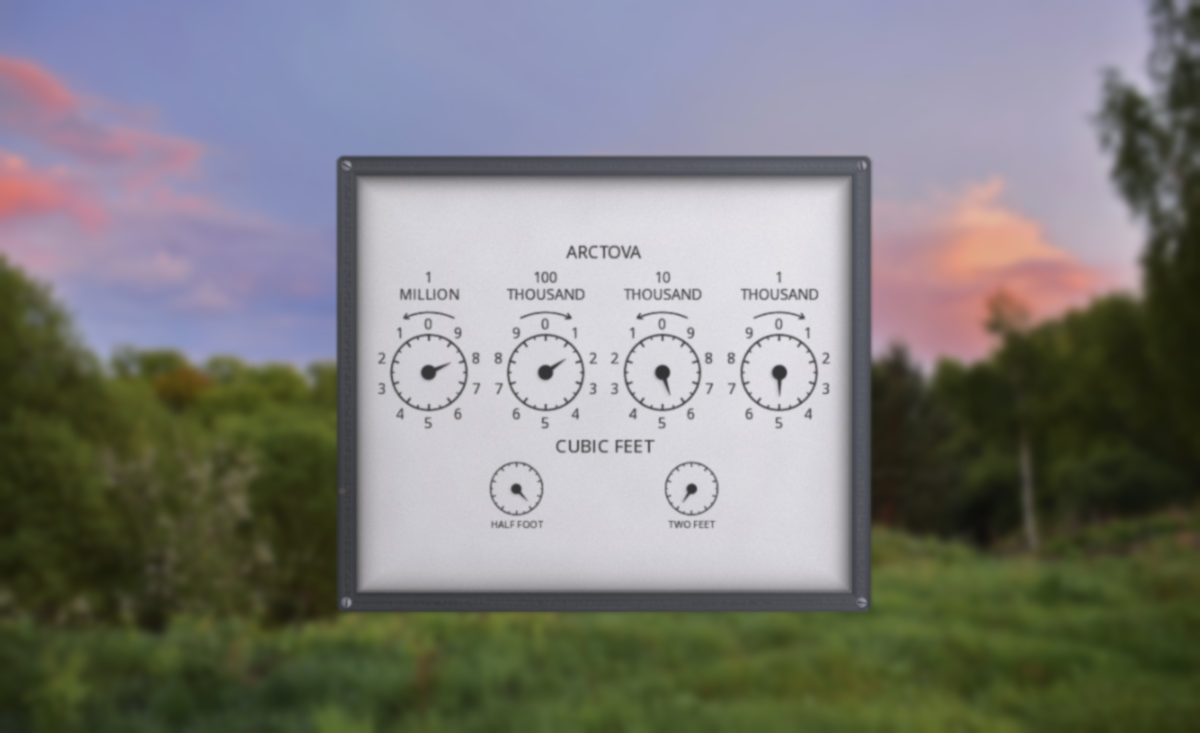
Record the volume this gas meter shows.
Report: 815500 ft³
